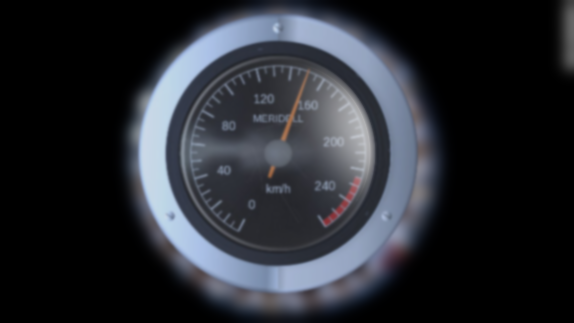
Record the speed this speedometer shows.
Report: 150 km/h
